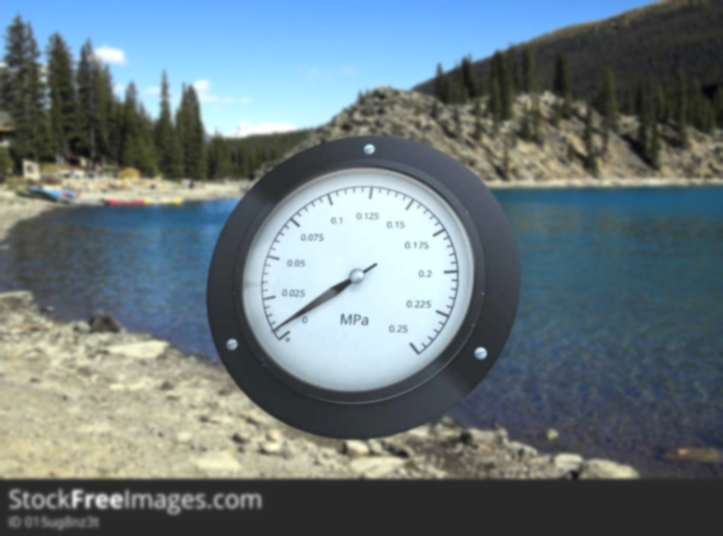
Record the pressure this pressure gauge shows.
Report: 0.005 MPa
